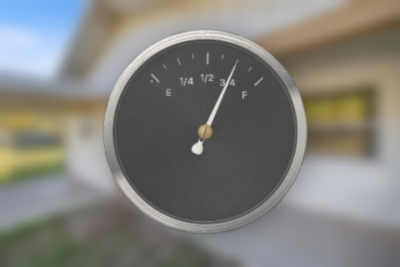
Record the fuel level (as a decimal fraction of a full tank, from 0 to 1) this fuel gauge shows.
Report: 0.75
